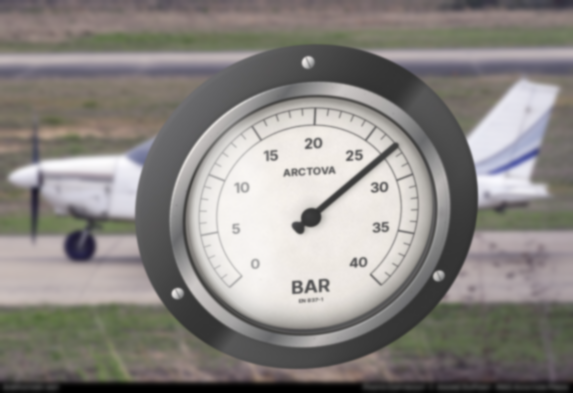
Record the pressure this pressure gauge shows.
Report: 27 bar
